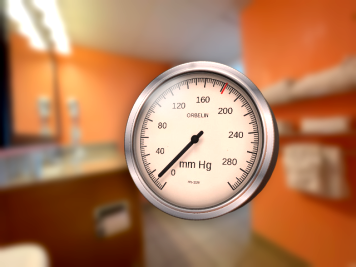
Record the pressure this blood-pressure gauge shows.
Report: 10 mmHg
